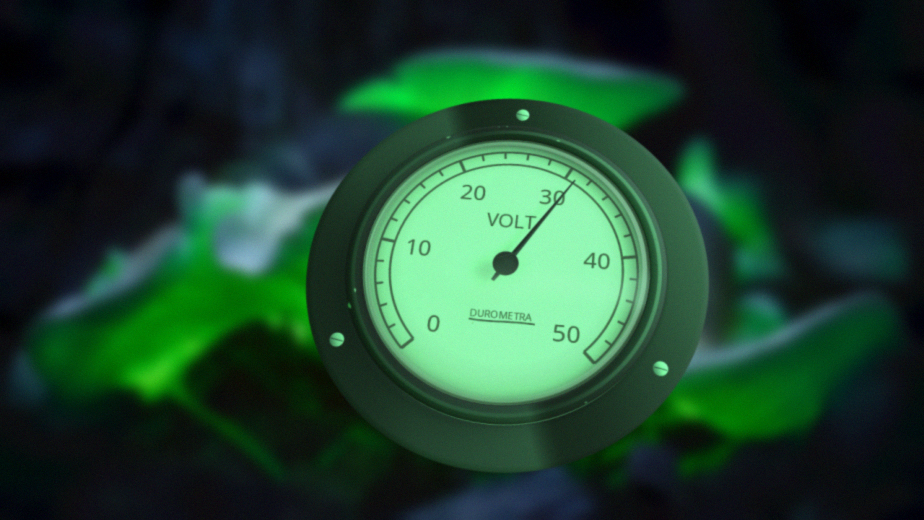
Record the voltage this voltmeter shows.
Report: 31 V
